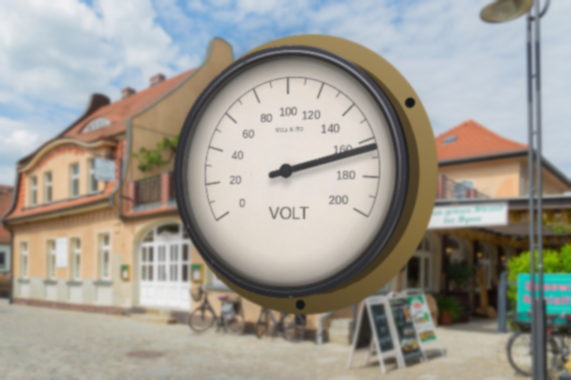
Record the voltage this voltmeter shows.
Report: 165 V
